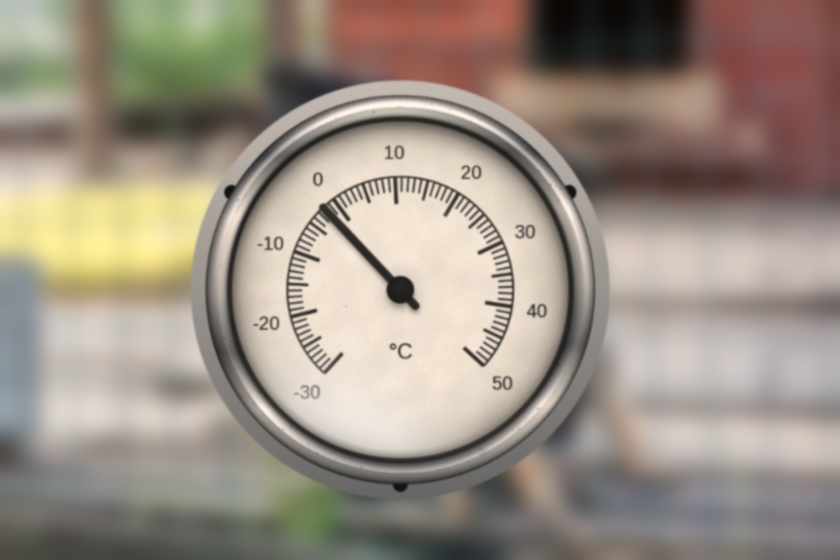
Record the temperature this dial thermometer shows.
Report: -2 °C
